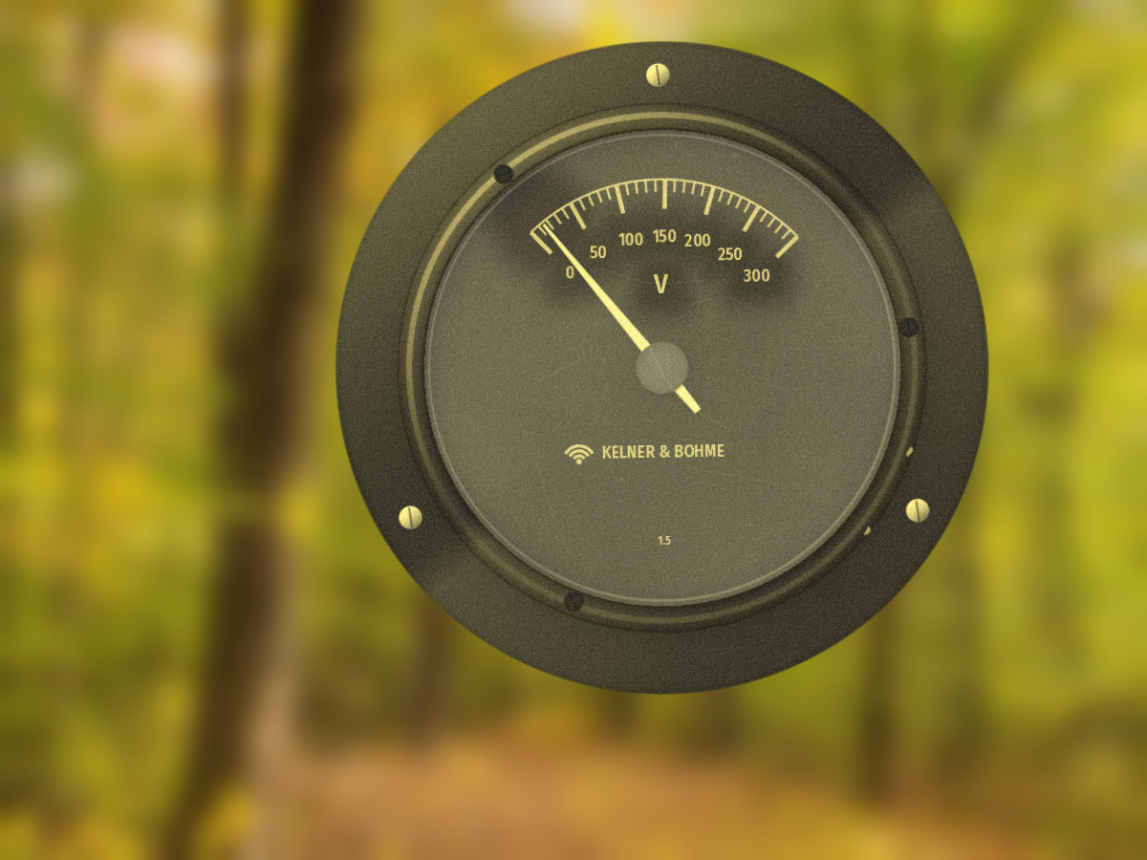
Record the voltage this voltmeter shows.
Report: 15 V
